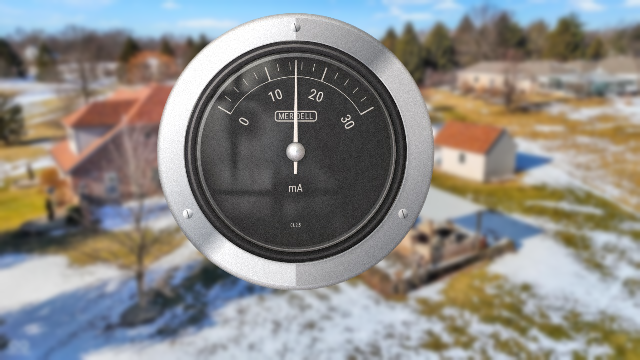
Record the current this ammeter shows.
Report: 15 mA
